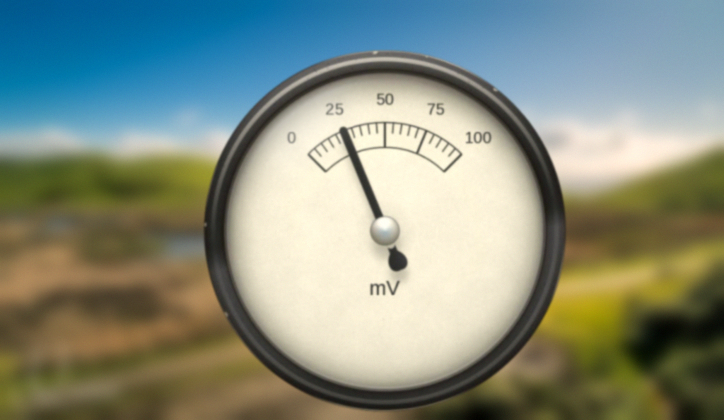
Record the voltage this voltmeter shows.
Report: 25 mV
